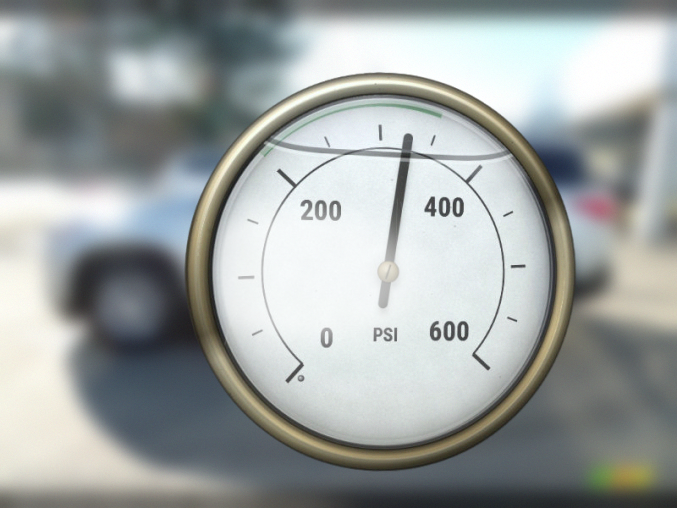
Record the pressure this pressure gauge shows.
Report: 325 psi
